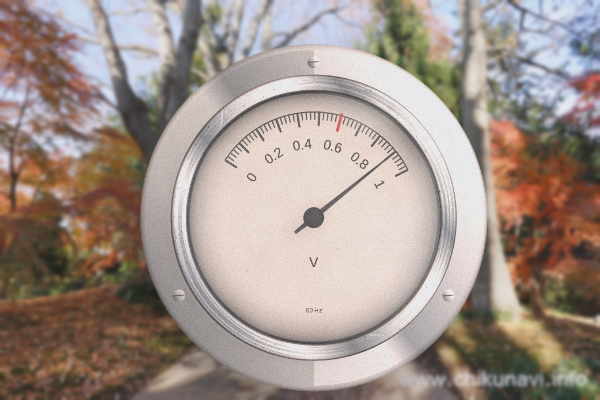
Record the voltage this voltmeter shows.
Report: 0.9 V
